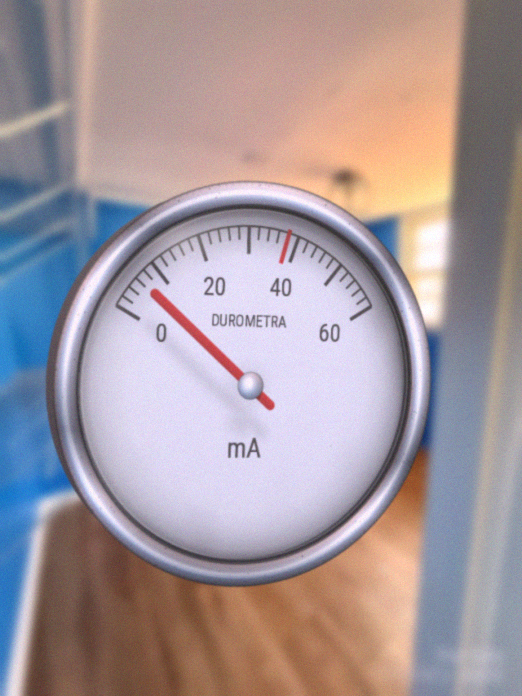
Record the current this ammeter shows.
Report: 6 mA
